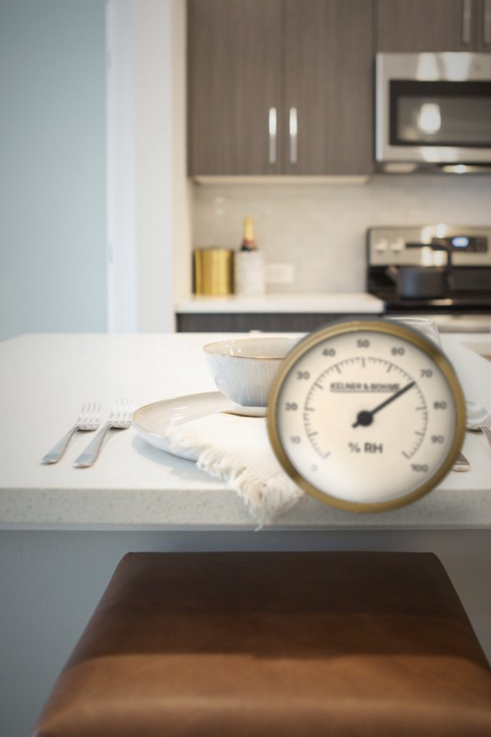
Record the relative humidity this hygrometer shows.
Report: 70 %
